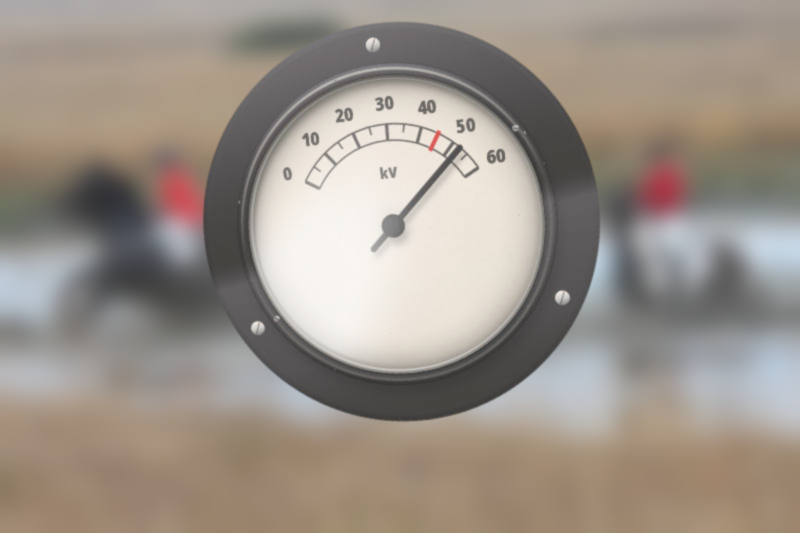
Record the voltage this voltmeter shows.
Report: 52.5 kV
